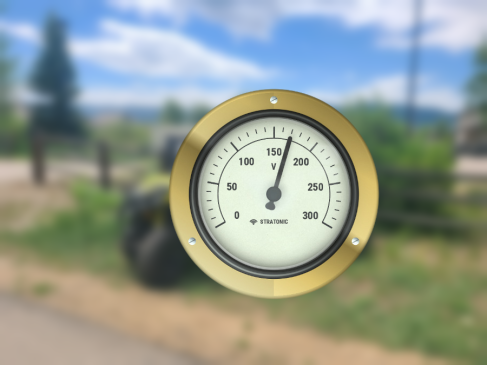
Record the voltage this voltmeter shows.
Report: 170 V
